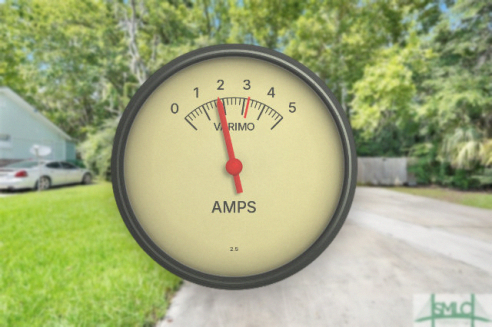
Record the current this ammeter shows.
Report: 1.8 A
